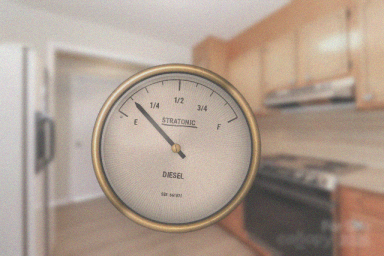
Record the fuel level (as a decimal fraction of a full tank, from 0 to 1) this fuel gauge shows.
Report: 0.125
